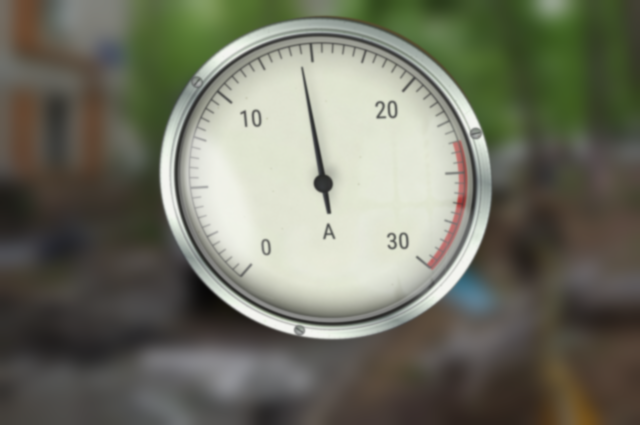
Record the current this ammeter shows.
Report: 14.5 A
